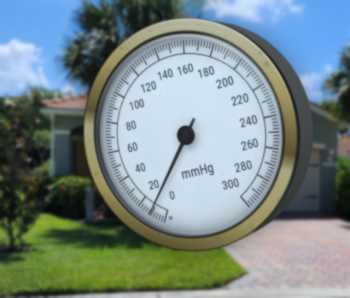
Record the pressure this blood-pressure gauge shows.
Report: 10 mmHg
